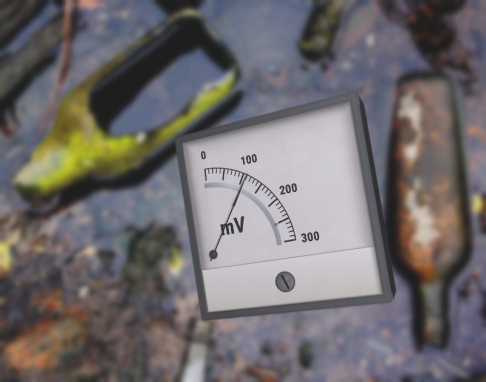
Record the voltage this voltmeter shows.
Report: 110 mV
